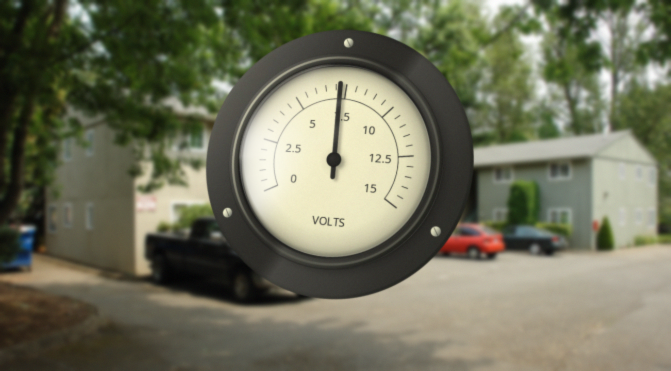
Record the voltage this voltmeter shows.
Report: 7.25 V
